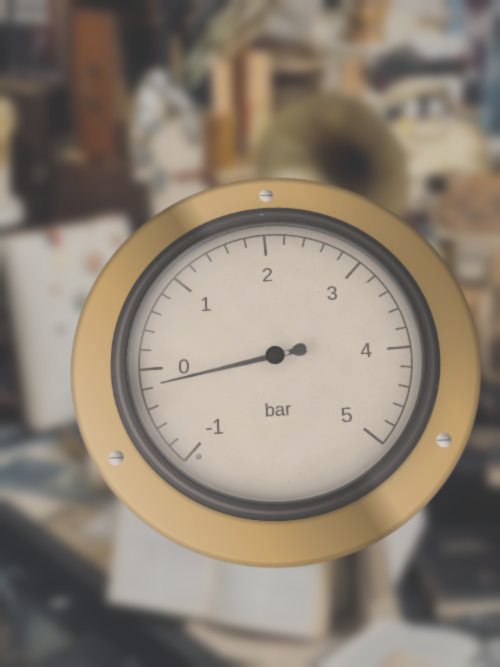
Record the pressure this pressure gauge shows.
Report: -0.2 bar
